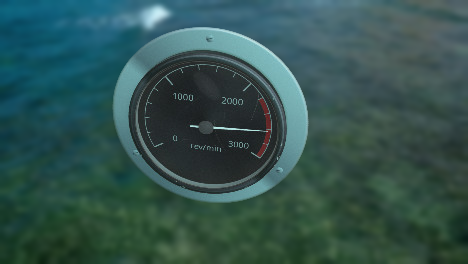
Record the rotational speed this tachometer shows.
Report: 2600 rpm
